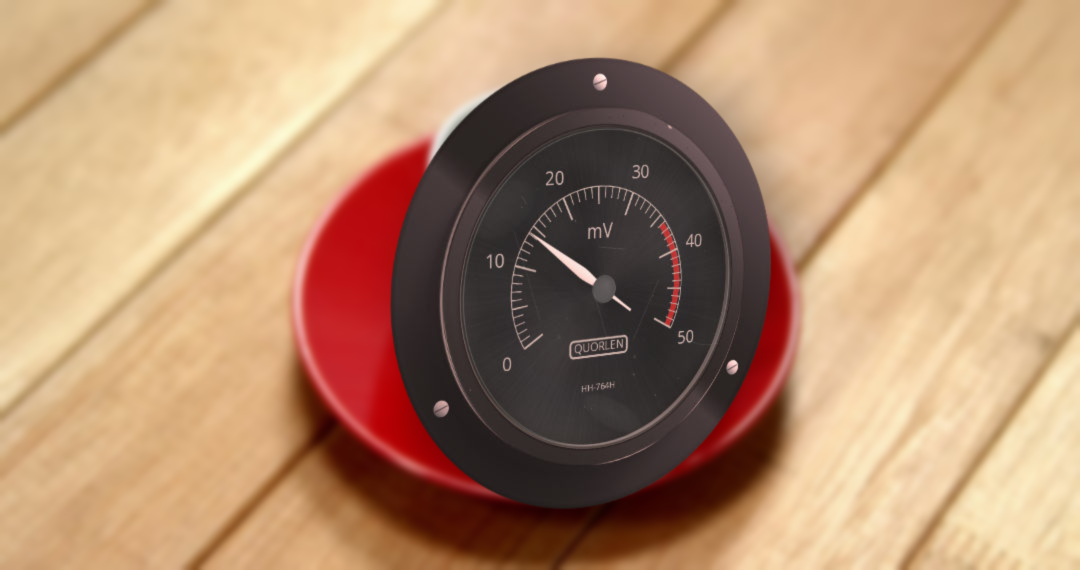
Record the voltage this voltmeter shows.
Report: 14 mV
